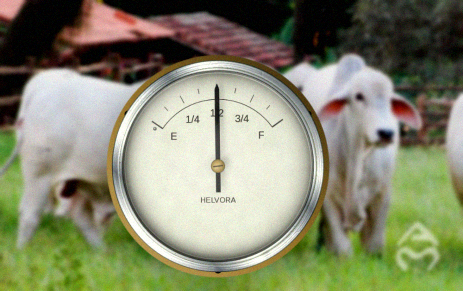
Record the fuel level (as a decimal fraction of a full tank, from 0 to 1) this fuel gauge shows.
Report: 0.5
